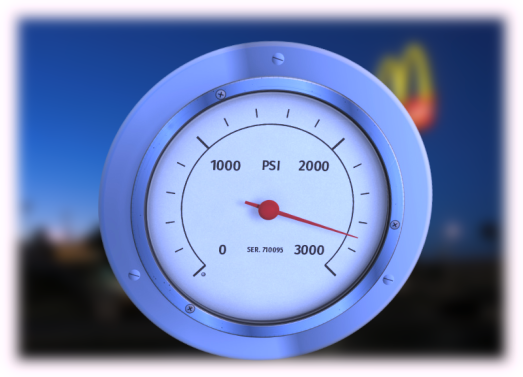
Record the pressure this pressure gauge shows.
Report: 2700 psi
